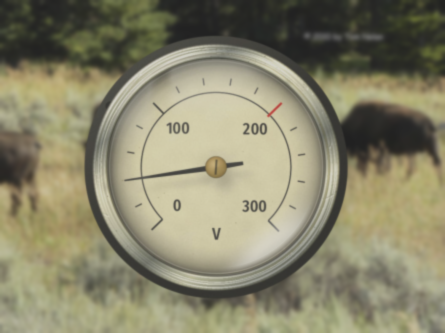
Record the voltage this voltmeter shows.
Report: 40 V
